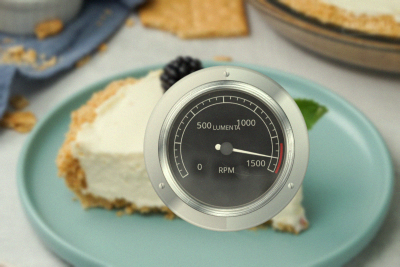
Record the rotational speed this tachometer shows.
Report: 1400 rpm
